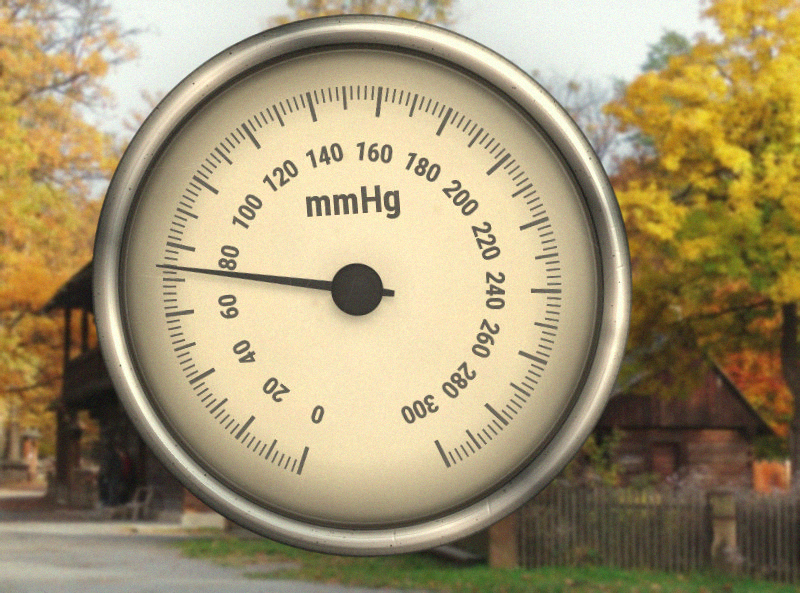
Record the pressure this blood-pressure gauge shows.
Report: 74 mmHg
